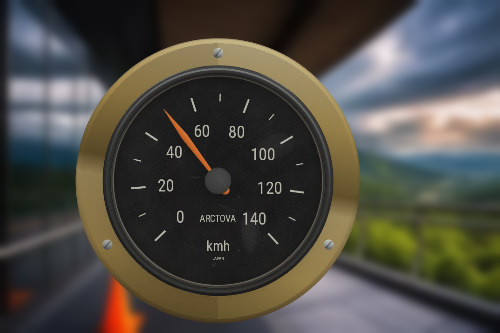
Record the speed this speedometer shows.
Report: 50 km/h
